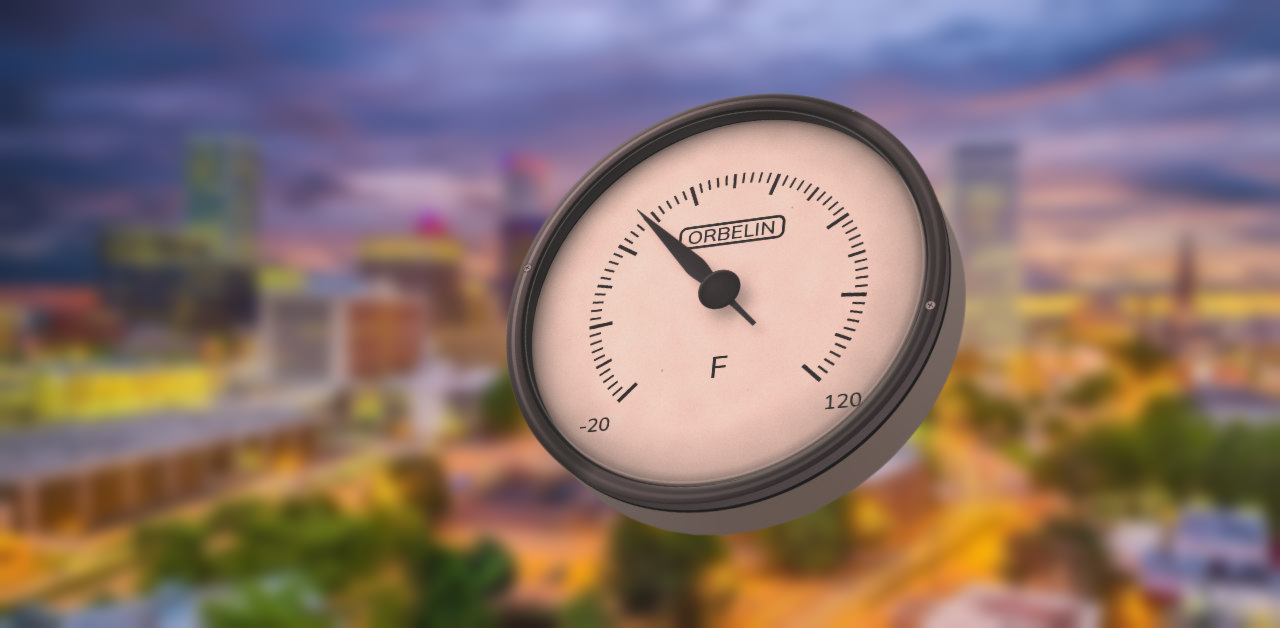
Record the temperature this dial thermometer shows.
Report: 28 °F
